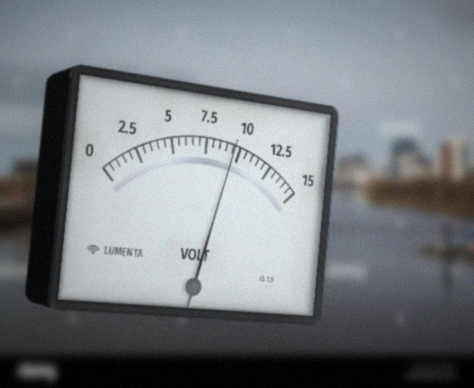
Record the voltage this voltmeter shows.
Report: 9.5 V
